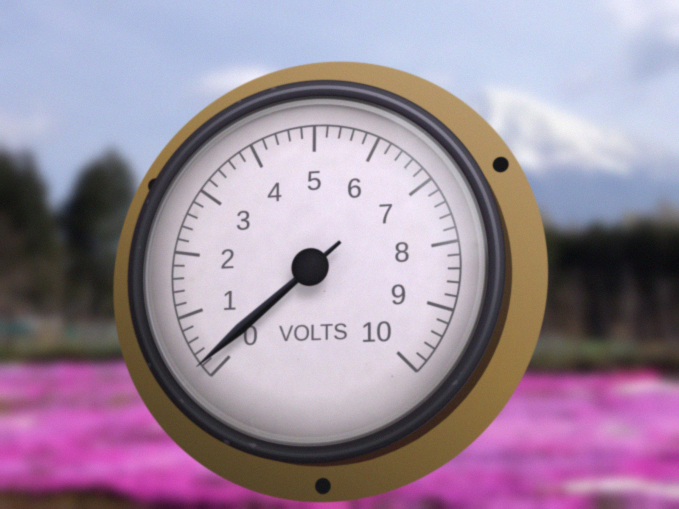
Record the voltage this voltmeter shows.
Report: 0.2 V
